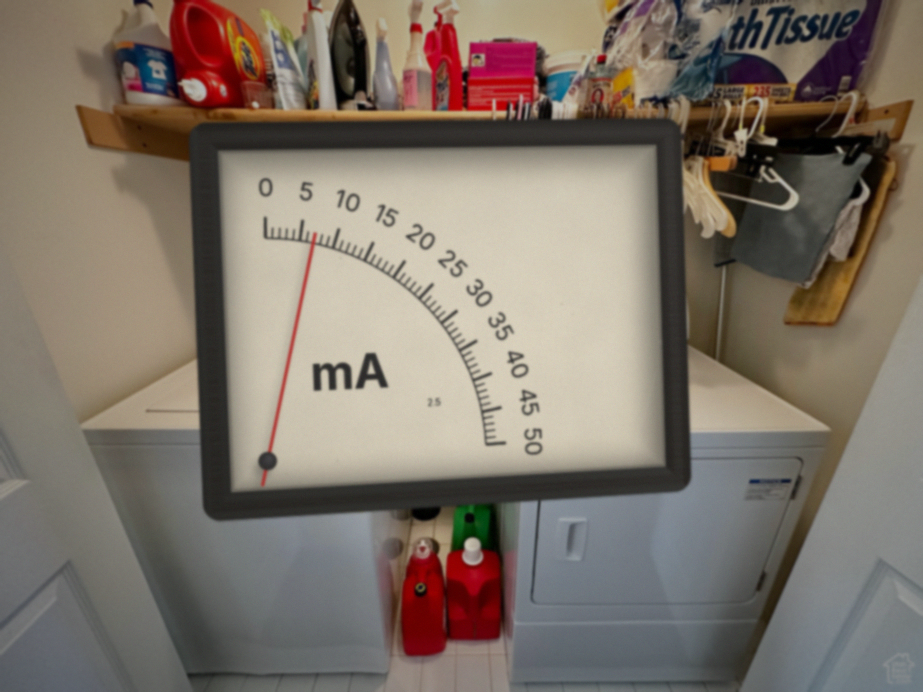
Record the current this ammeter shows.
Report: 7 mA
